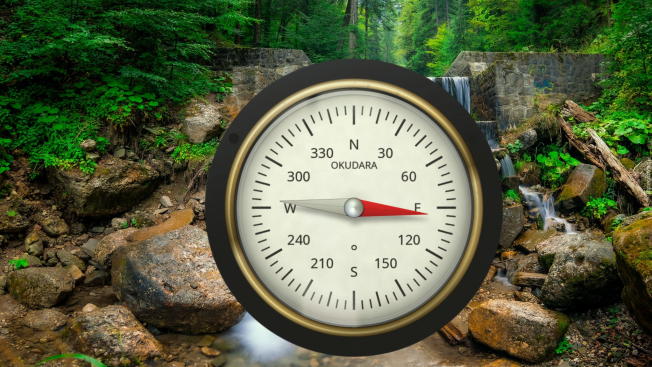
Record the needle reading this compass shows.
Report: 95 °
